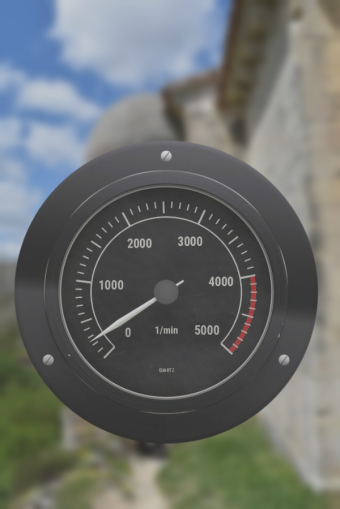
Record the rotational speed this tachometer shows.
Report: 250 rpm
